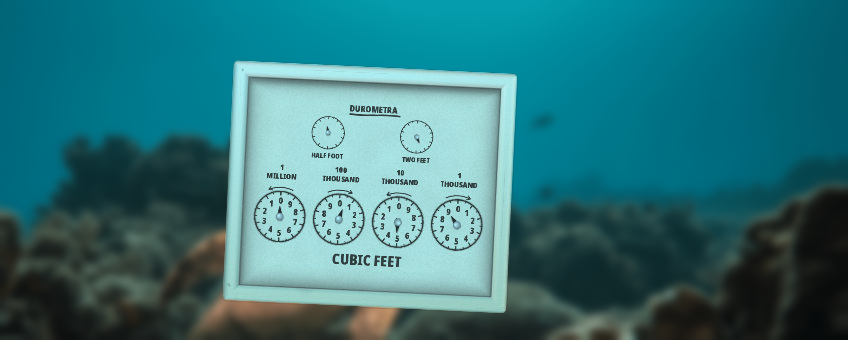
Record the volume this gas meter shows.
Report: 4900 ft³
